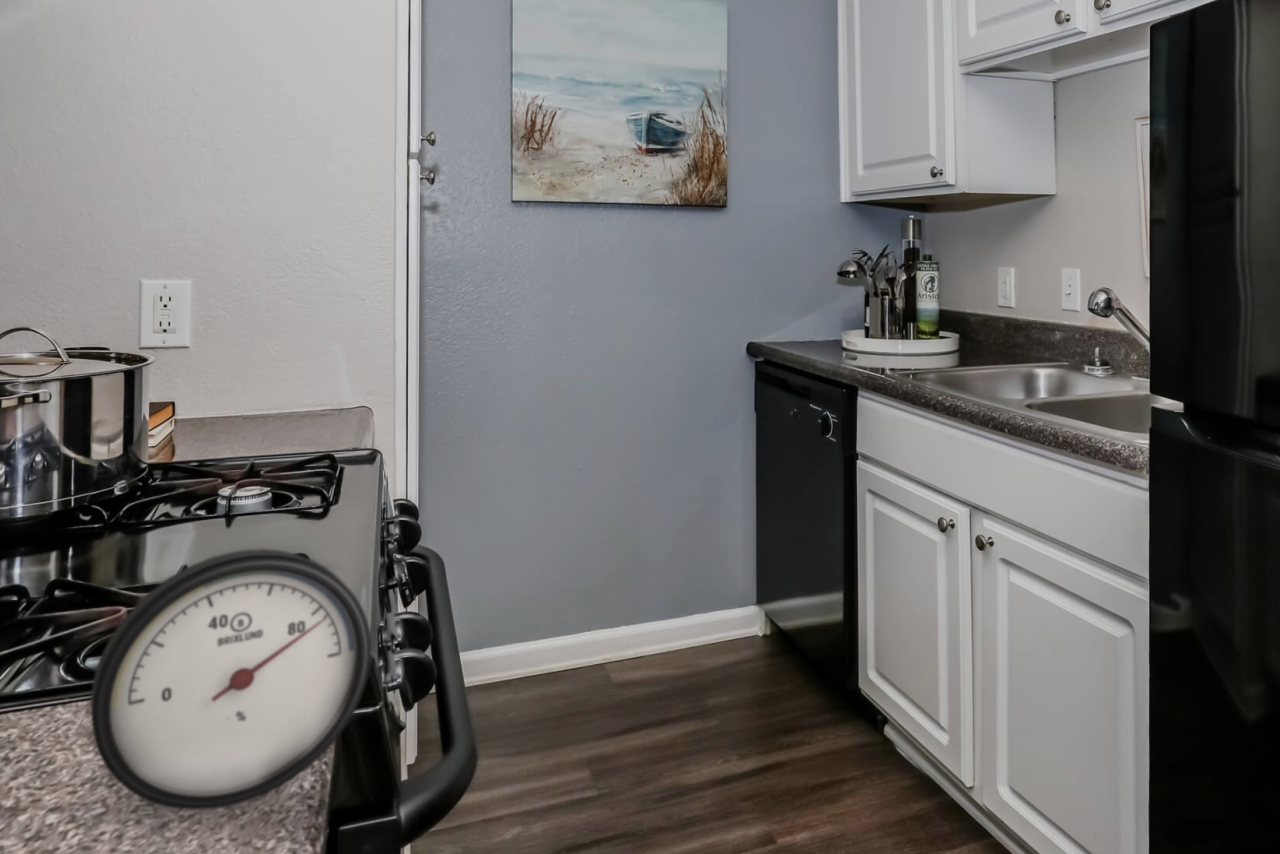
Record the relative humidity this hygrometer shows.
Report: 84 %
